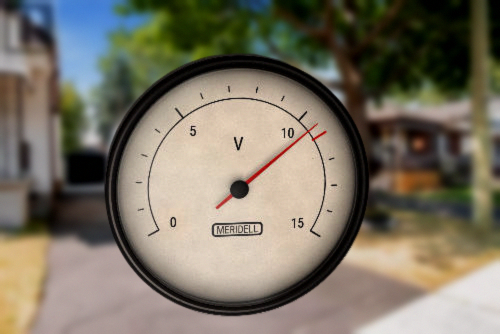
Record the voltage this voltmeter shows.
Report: 10.5 V
